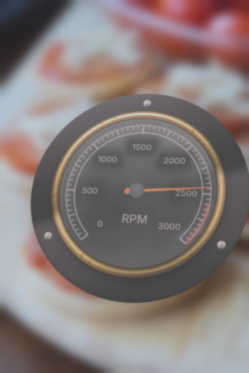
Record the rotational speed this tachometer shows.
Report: 2450 rpm
